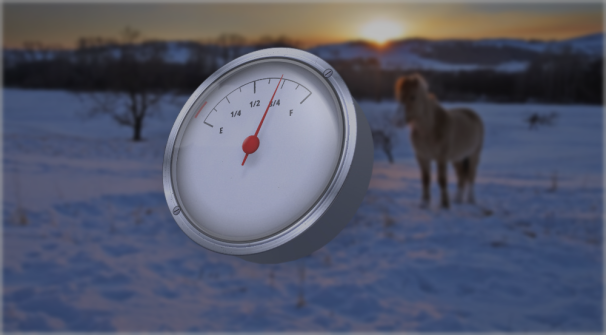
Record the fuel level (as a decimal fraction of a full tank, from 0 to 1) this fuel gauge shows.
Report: 0.75
